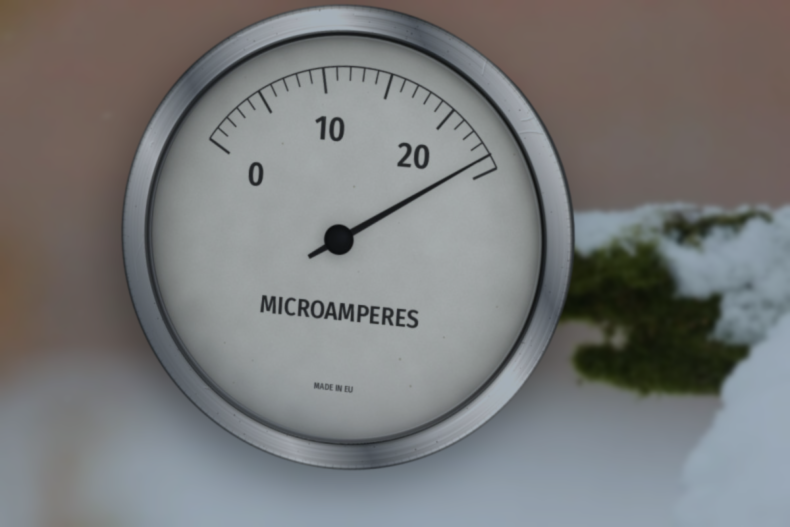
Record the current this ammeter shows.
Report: 24 µA
